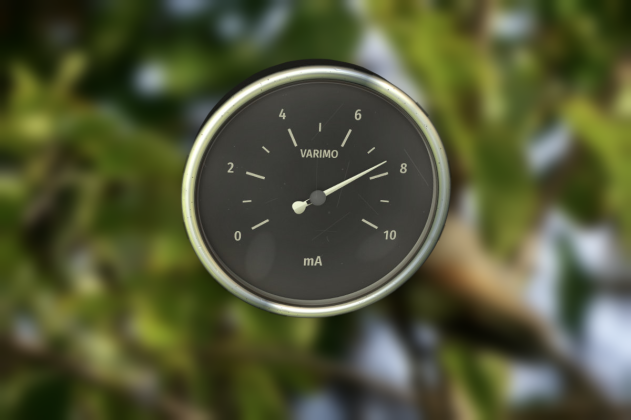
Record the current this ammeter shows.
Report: 7.5 mA
